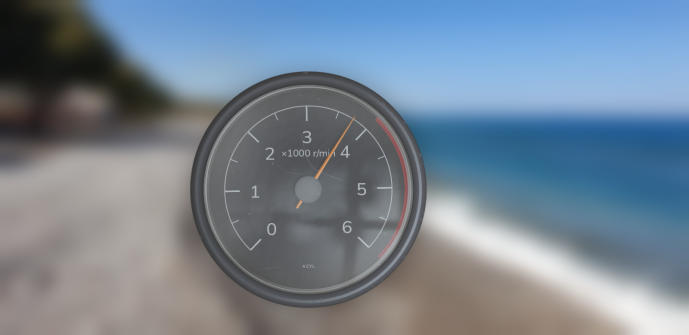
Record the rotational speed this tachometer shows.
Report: 3750 rpm
